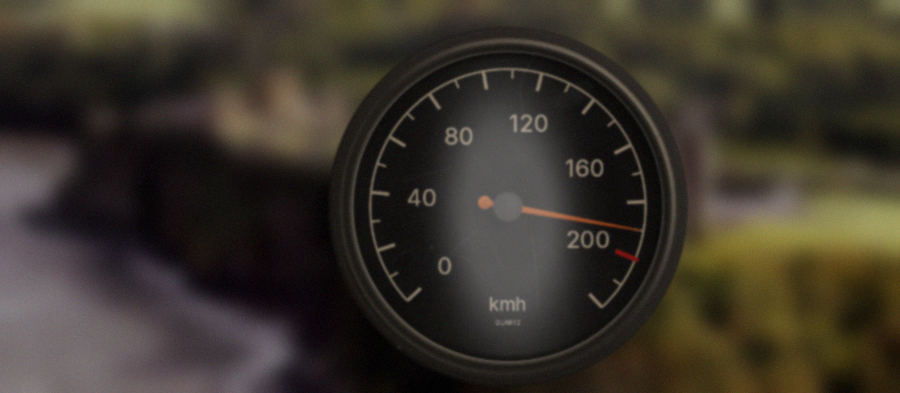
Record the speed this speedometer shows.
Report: 190 km/h
